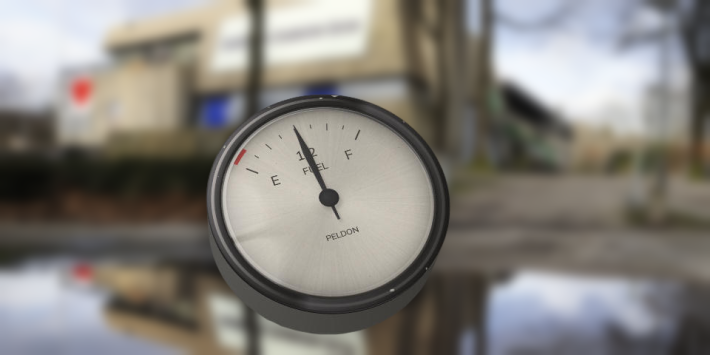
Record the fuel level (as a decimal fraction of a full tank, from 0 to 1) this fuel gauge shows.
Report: 0.5
